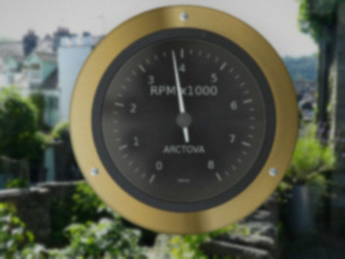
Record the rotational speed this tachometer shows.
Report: 3800 rpm
